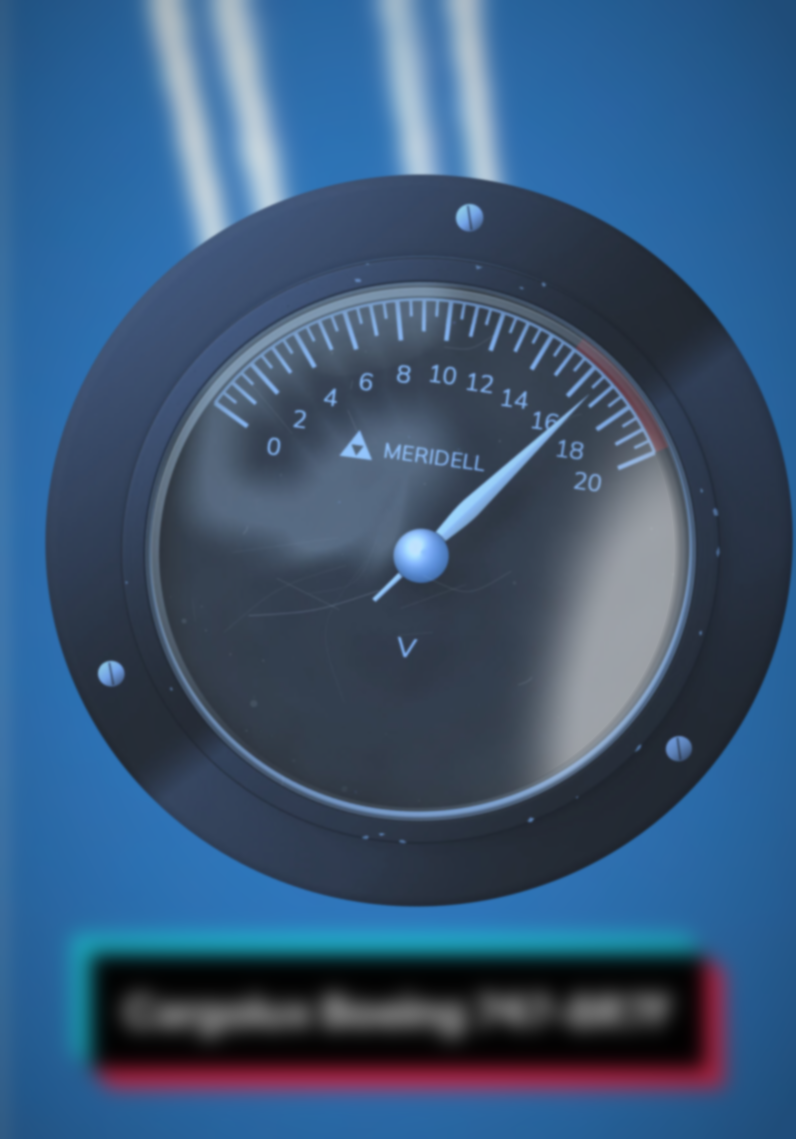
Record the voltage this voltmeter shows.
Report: 16.5 V
